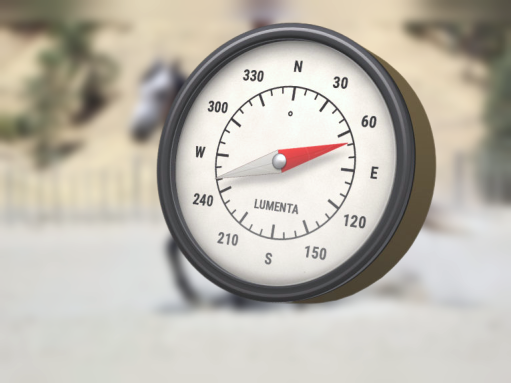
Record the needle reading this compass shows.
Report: 70 °
